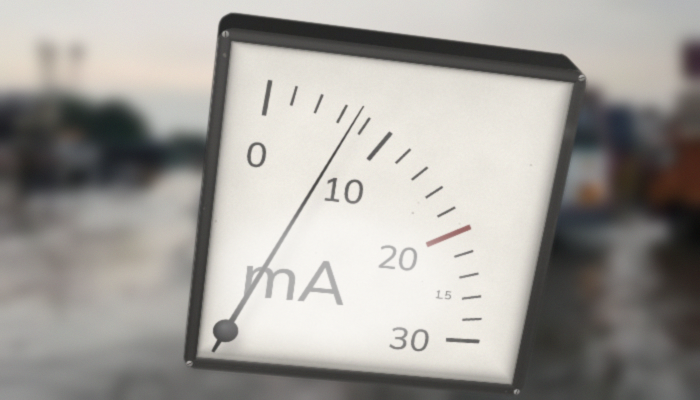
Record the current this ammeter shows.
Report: 7 mA
